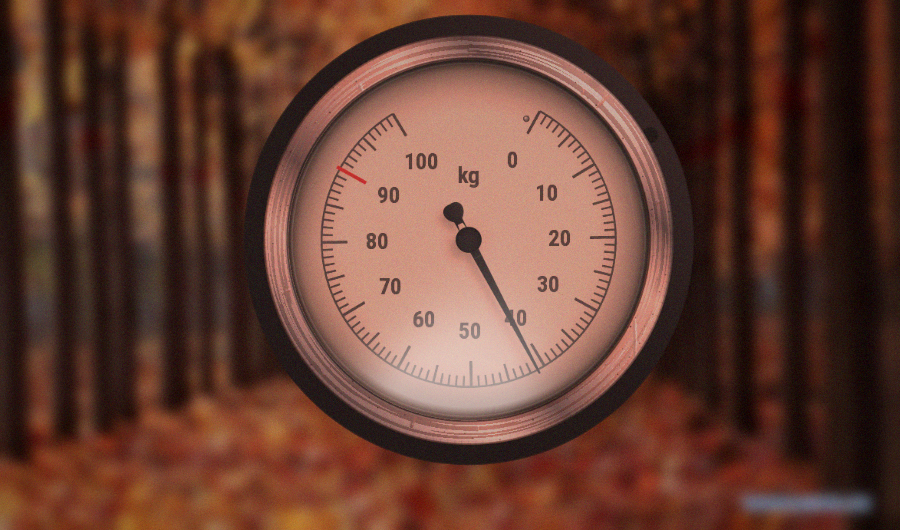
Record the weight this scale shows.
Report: 41 kg
